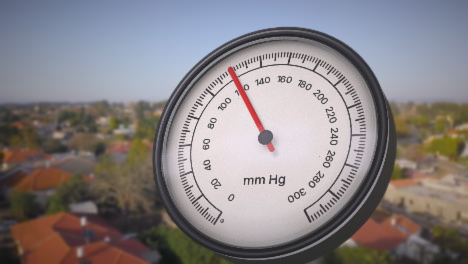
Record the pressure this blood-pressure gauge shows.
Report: 120 mmHg
